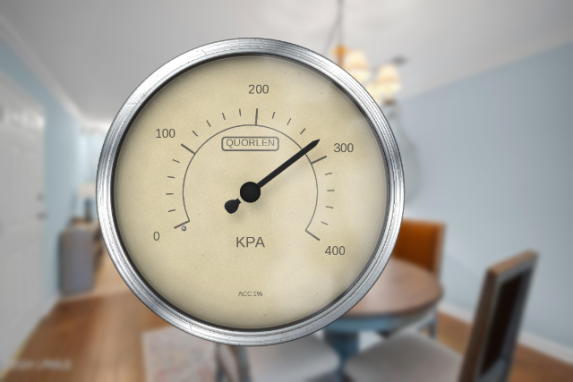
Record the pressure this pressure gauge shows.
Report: 280 kPa
